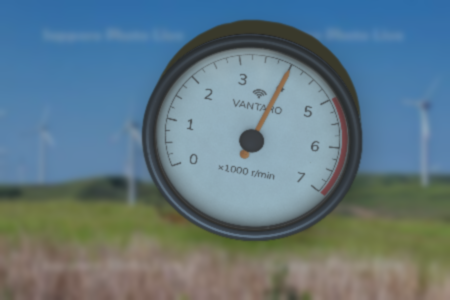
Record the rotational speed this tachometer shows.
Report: 4000 rpm
